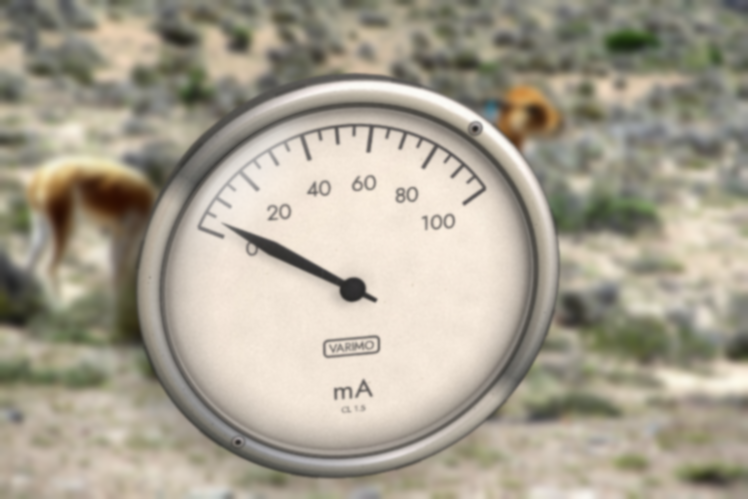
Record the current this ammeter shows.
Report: 5 mA
